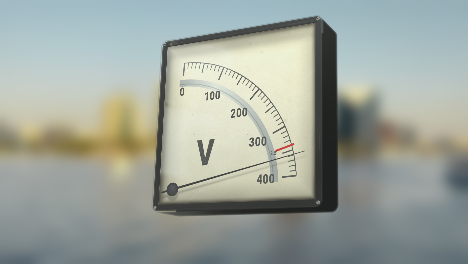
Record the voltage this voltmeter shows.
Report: 360 V
